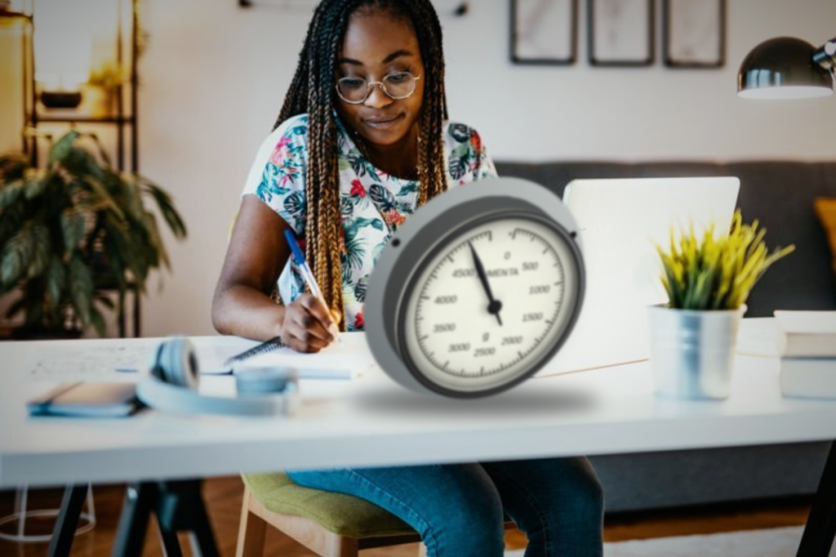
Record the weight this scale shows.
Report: 4750 g
